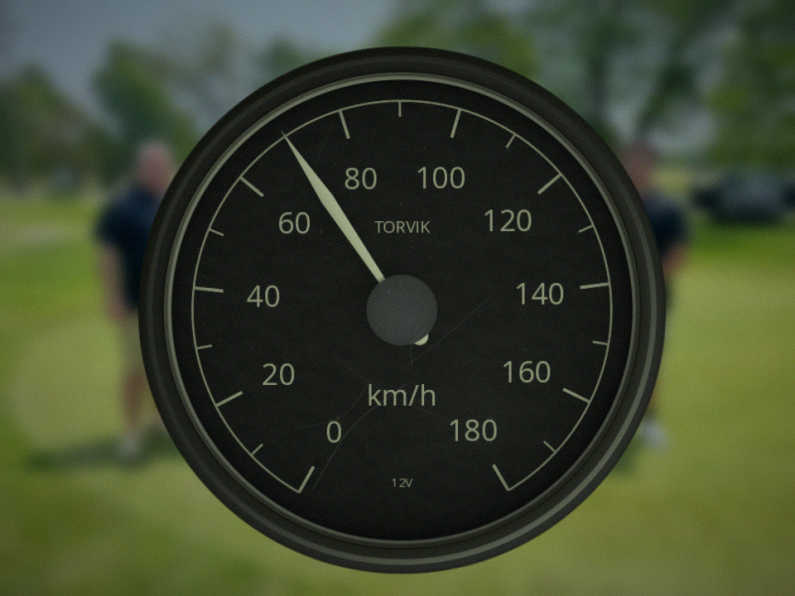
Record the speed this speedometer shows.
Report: 70 km/h
